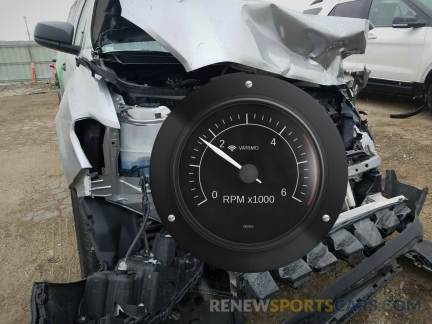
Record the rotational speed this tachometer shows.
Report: 1700 rpm
